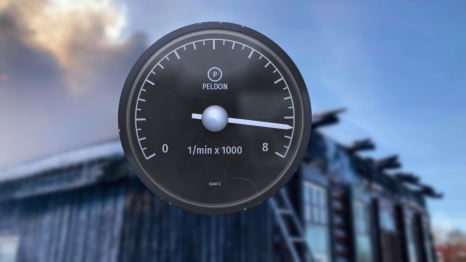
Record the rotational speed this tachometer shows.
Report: 7250 rpm
